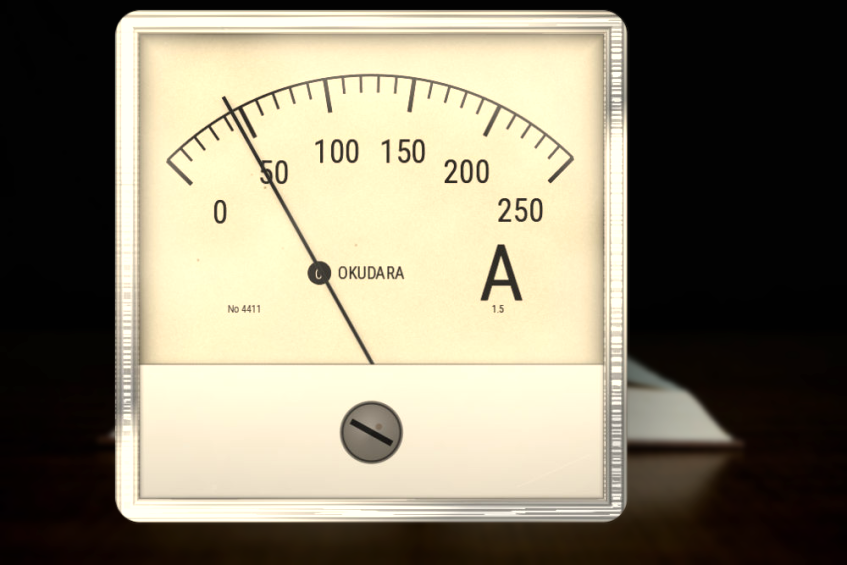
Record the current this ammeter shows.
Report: 45 A
